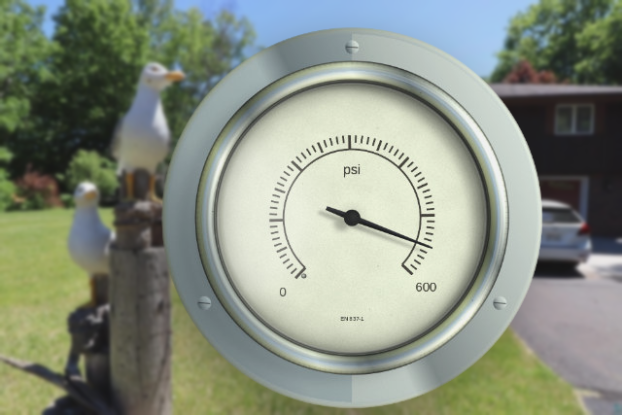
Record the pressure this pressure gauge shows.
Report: 550 psi
